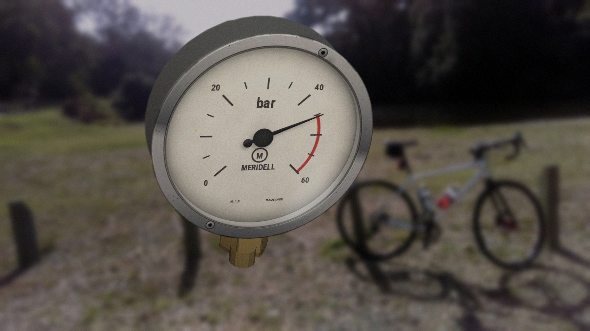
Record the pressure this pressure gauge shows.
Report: 45 bar
